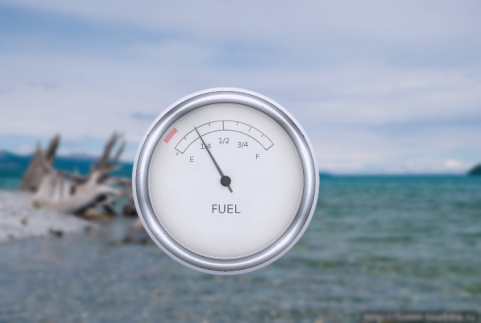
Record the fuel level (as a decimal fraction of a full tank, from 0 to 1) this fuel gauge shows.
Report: 0.25
